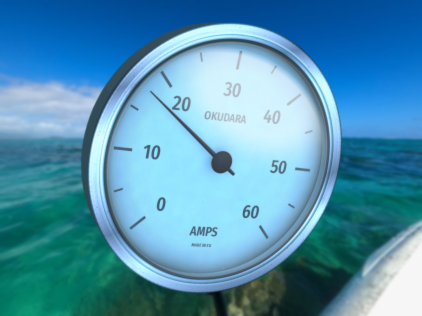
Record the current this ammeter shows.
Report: 17.5 A
